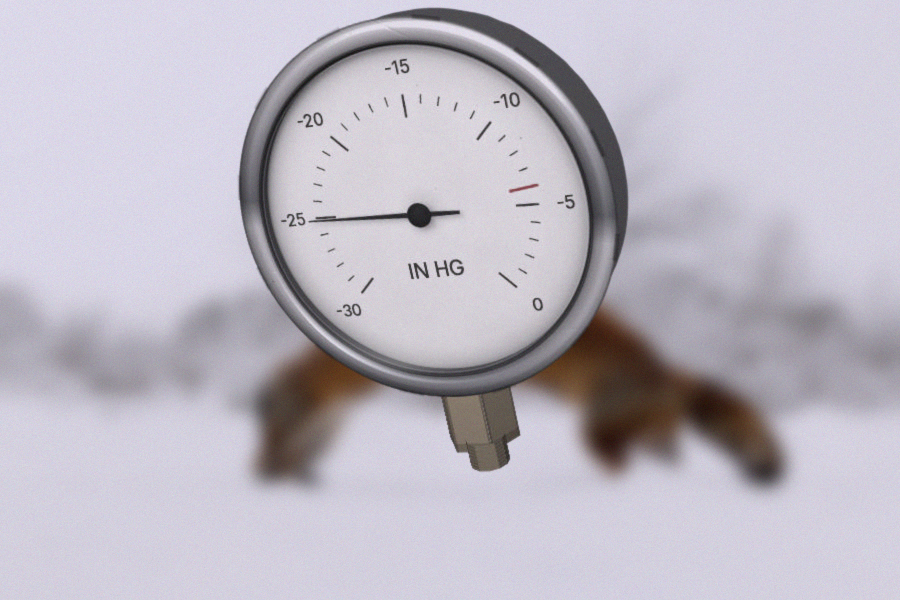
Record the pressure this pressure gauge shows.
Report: -25 inHg
